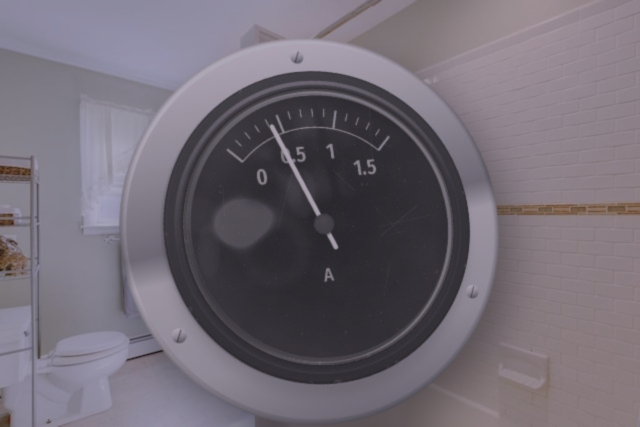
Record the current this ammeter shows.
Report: 0.4 A
